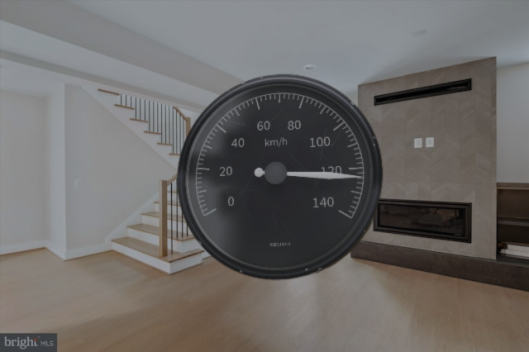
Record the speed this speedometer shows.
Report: 124 km/h
